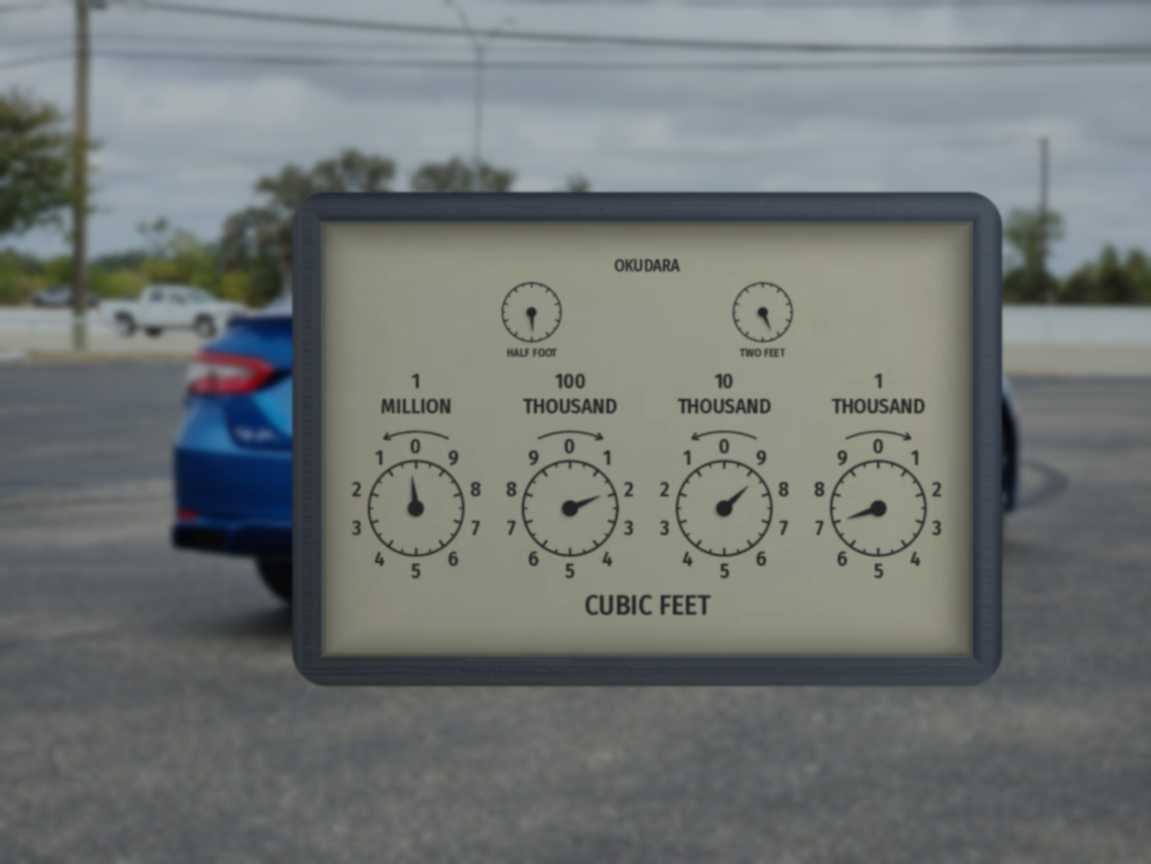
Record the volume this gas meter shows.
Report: 18700 ft³
